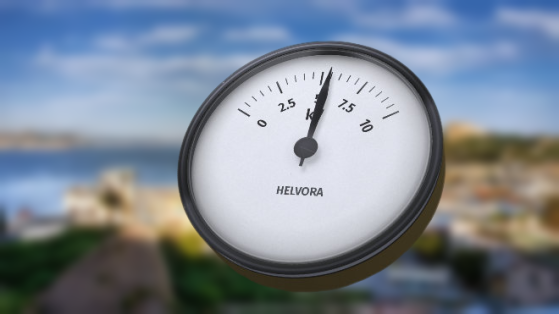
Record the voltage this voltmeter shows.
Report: 5.5 kV
